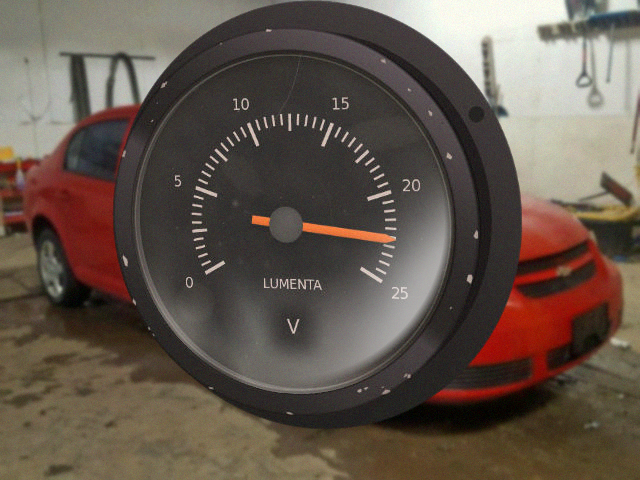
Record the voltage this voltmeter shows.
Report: 22.5 V
